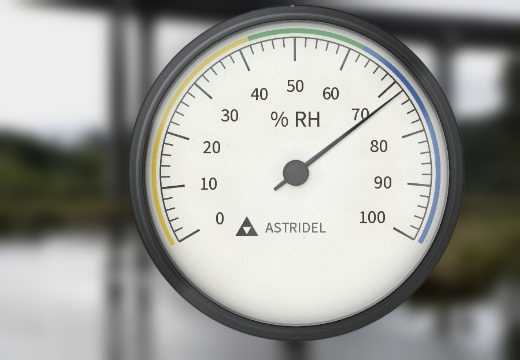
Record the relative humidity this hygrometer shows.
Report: 72 %
